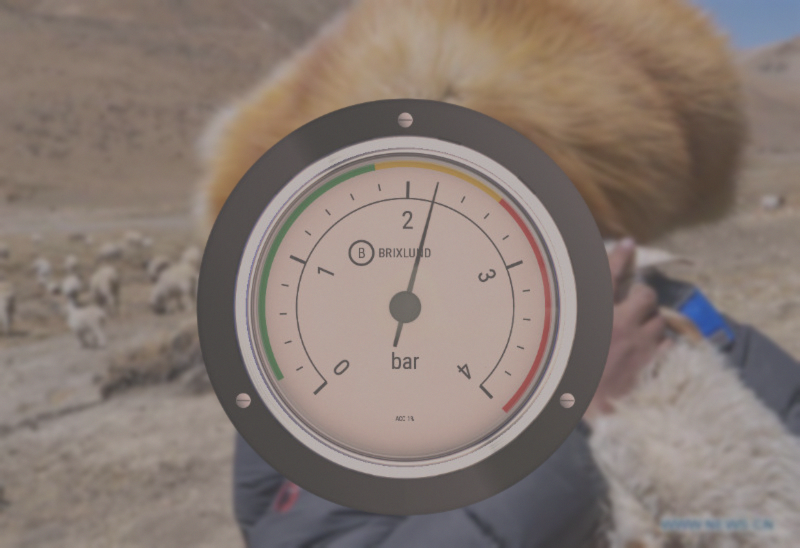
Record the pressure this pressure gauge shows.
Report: 2.2 bar
